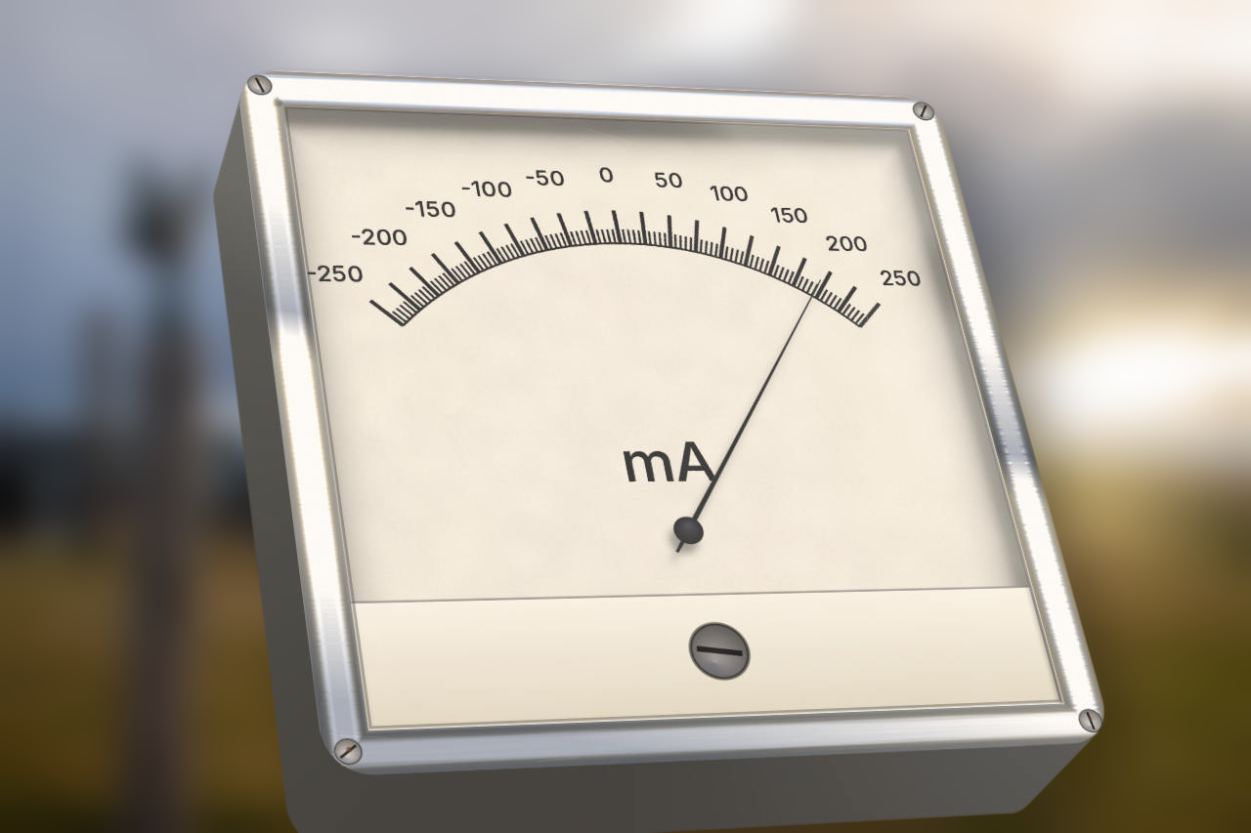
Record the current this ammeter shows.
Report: 195 mA
